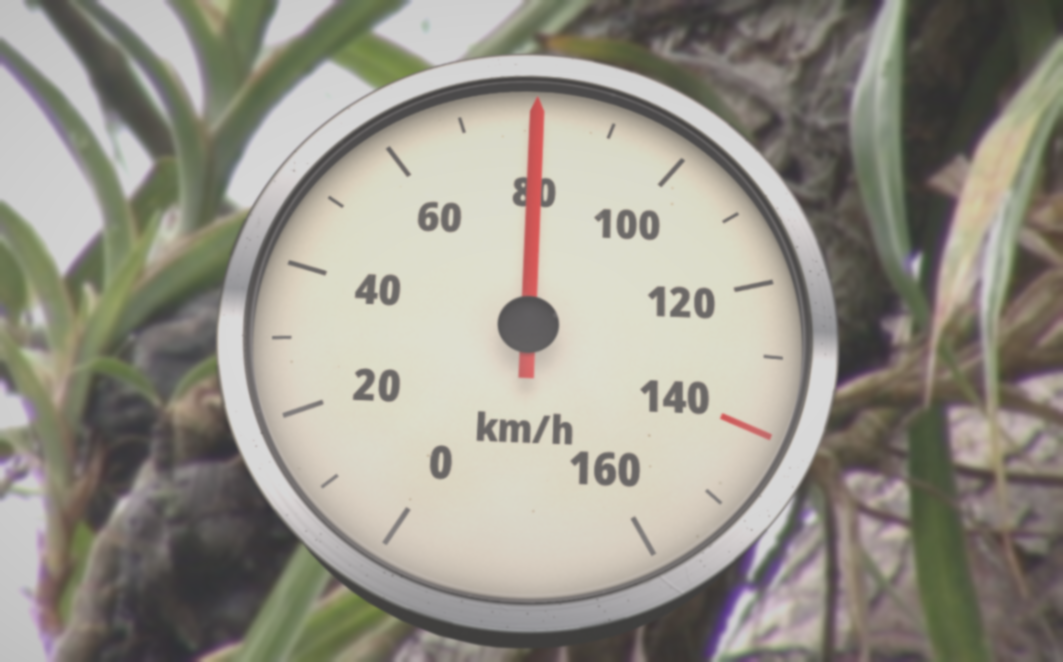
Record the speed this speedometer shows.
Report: 80 km/h
